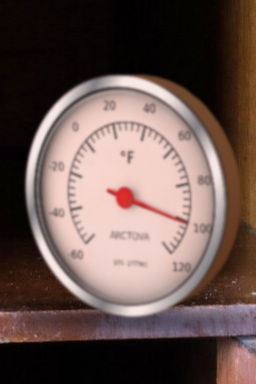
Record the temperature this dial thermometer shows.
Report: 100 °F
